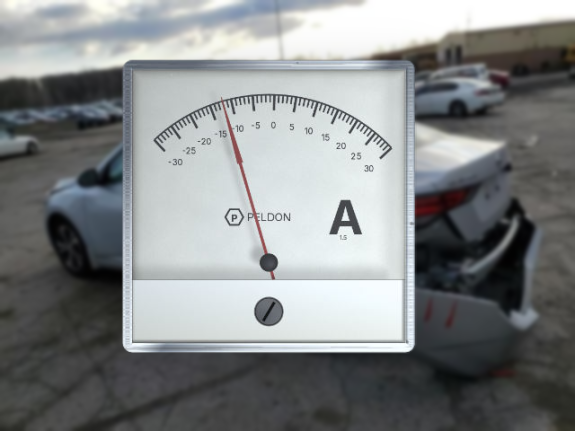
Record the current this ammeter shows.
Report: -12 A
